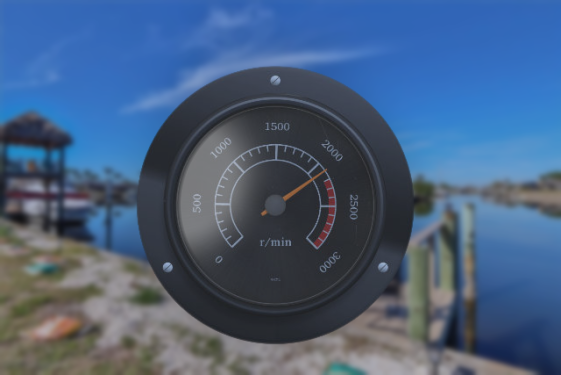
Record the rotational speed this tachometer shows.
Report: 2100 rpm
